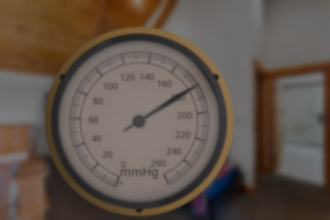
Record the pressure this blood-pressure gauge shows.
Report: 180 mmHg
